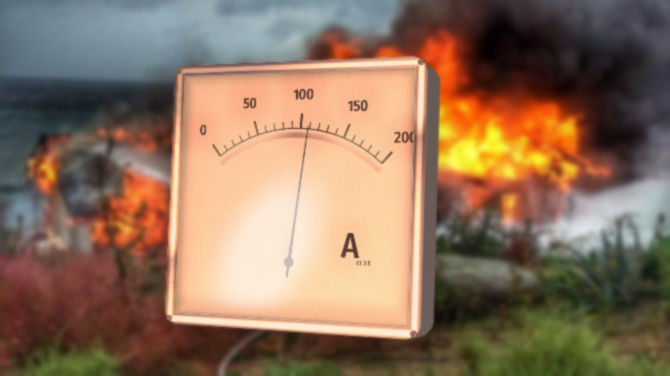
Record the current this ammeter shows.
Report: 110 A
